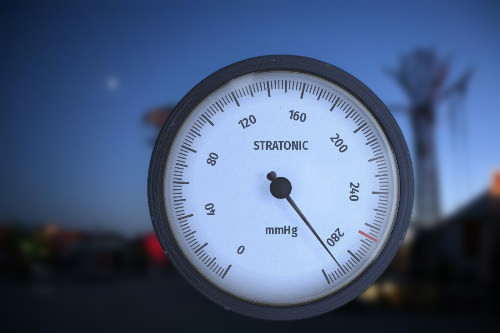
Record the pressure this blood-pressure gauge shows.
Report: 290 mmHg
